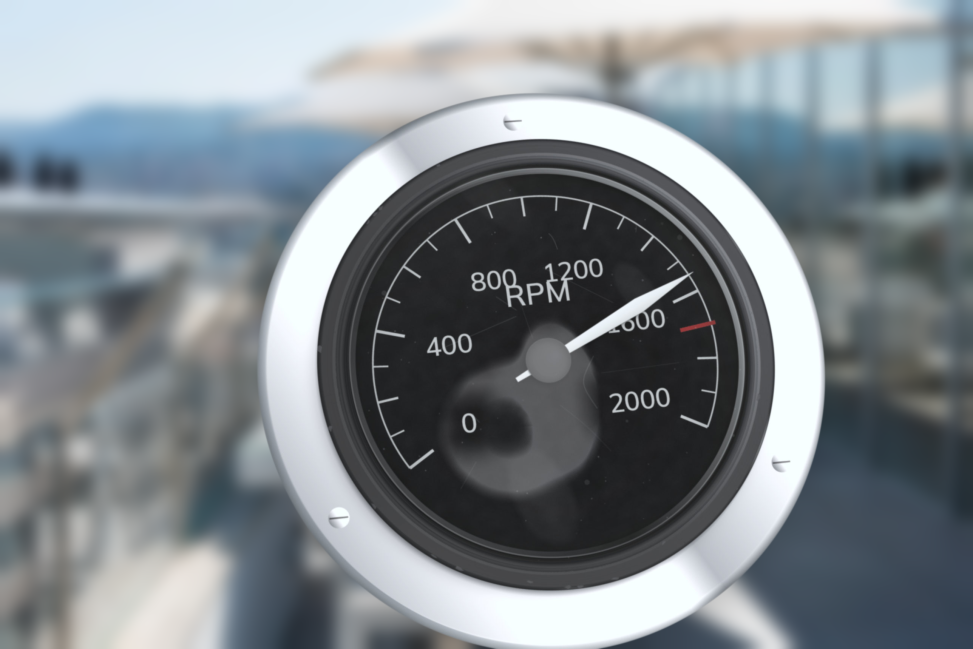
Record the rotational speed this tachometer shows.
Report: 1550 rpm
